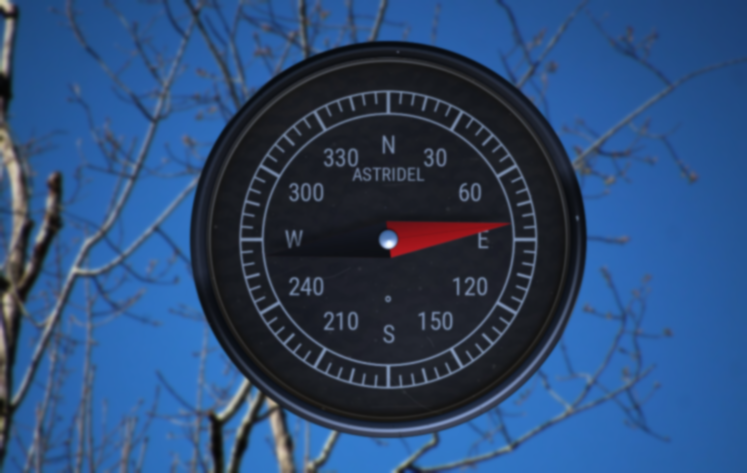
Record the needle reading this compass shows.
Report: 82.5 °
